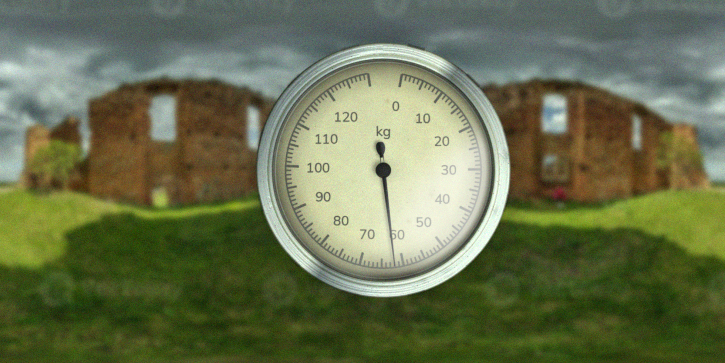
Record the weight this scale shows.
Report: 62 kg
